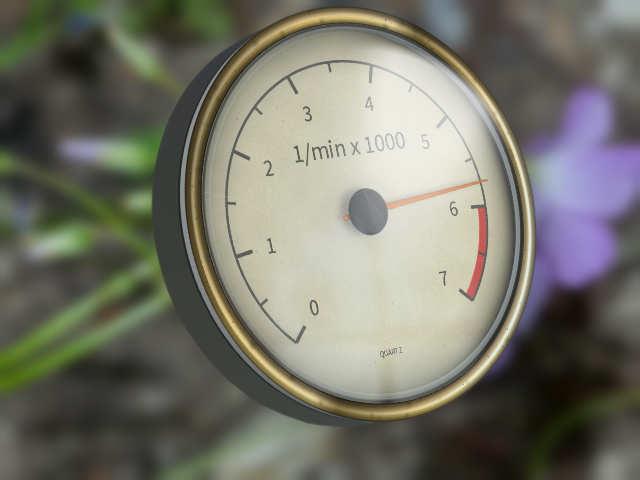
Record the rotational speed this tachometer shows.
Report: 5750 rpm
